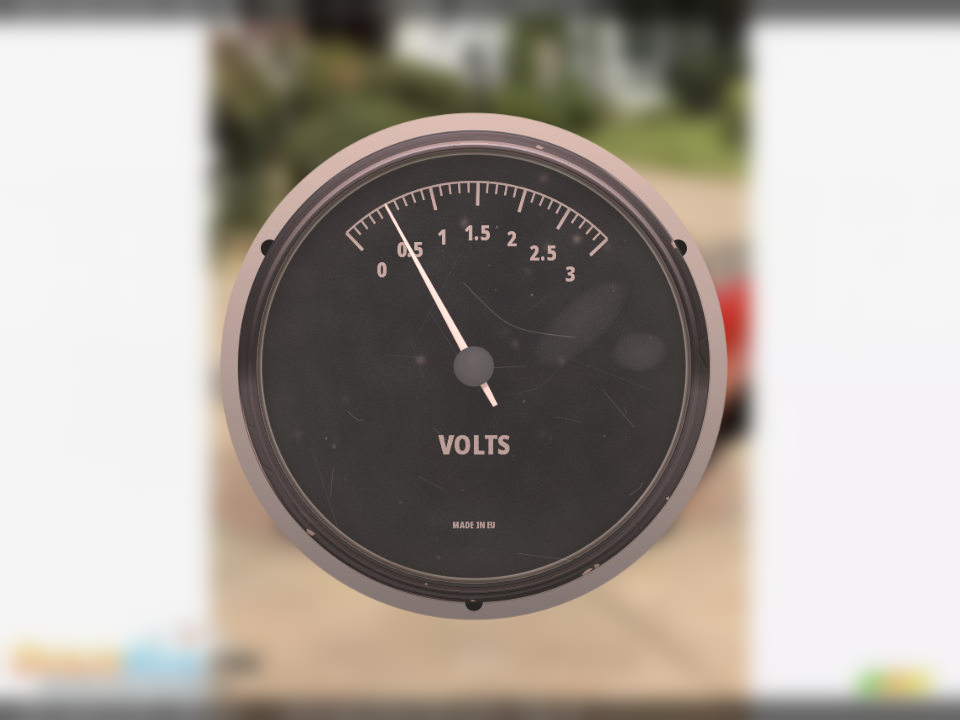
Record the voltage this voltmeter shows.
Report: 0.5 V
